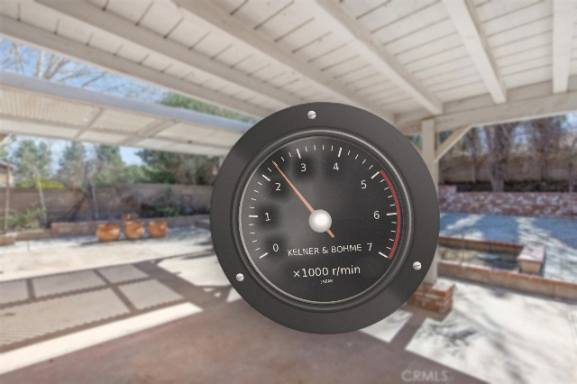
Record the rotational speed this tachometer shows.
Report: 2400 rpm
